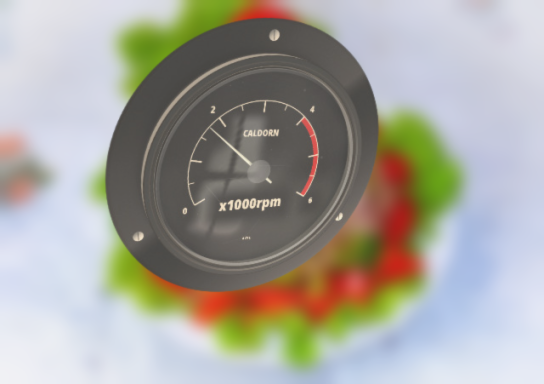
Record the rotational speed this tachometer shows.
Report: 1750 rpm
